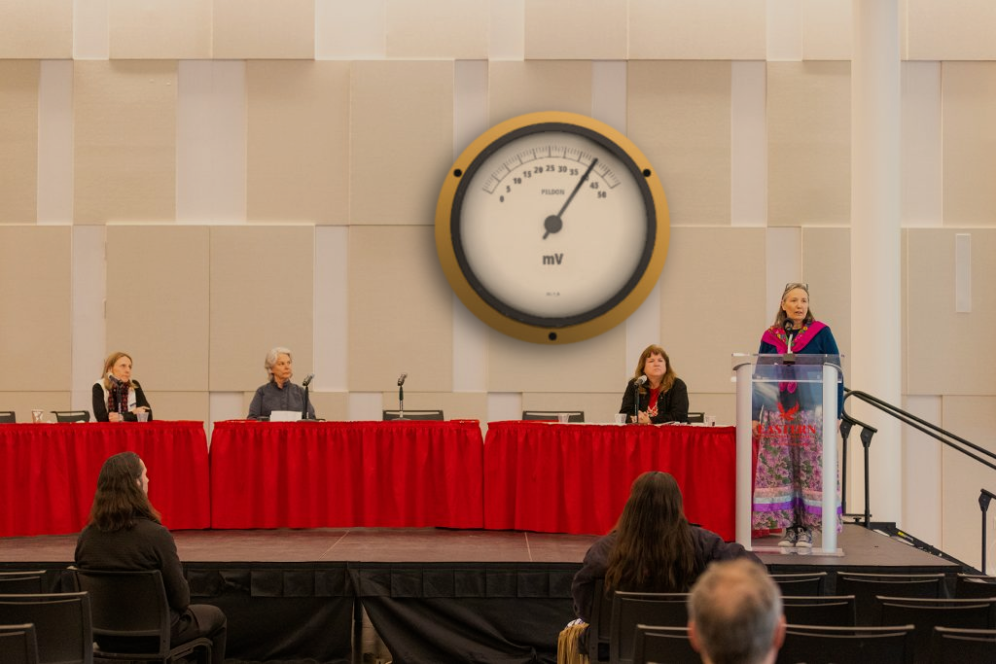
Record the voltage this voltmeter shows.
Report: 40 mV
